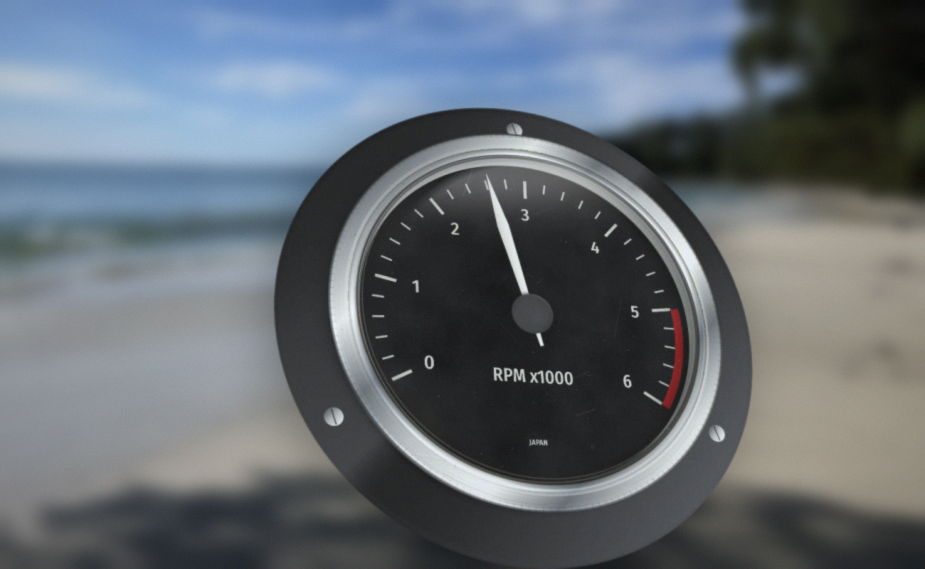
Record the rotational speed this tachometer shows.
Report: 2600 rpm
